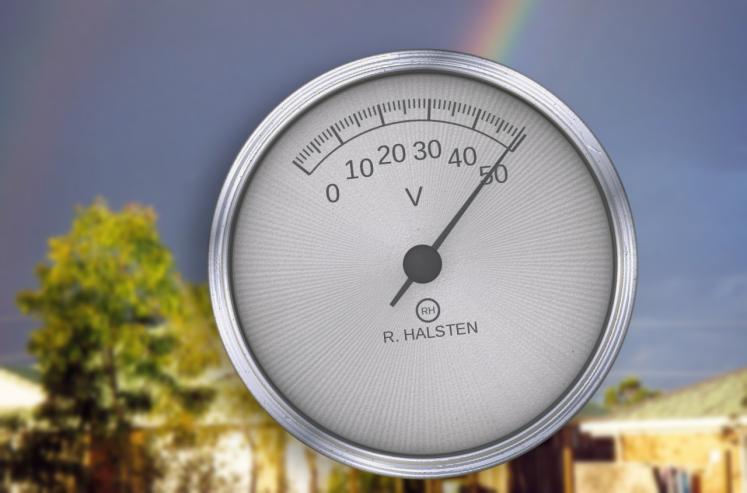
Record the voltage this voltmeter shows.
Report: 49 V
